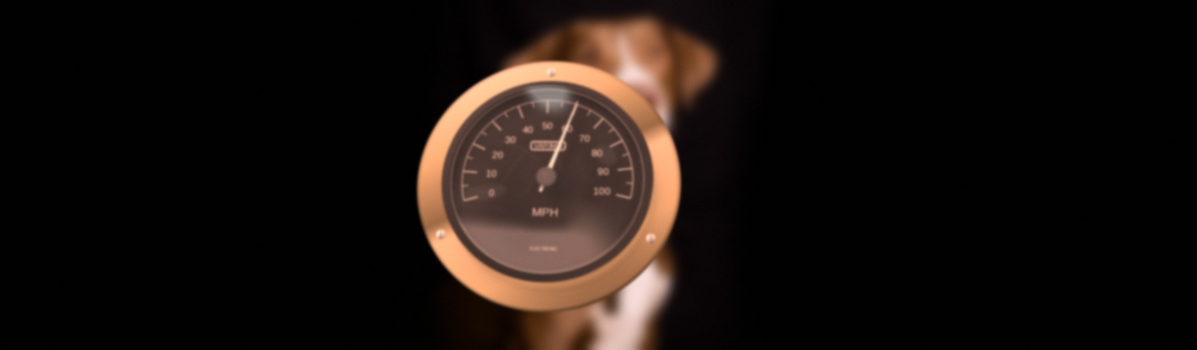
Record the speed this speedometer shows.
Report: 60 mph
